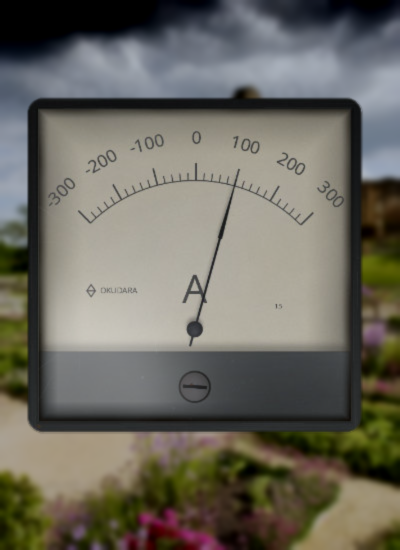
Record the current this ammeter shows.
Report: 100 A
